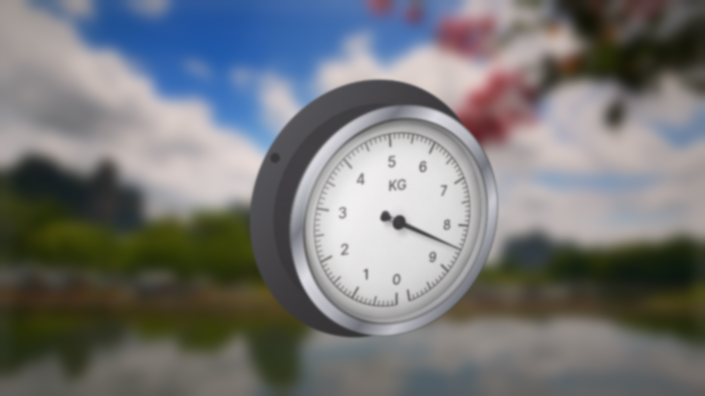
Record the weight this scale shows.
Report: 8.5 kg
